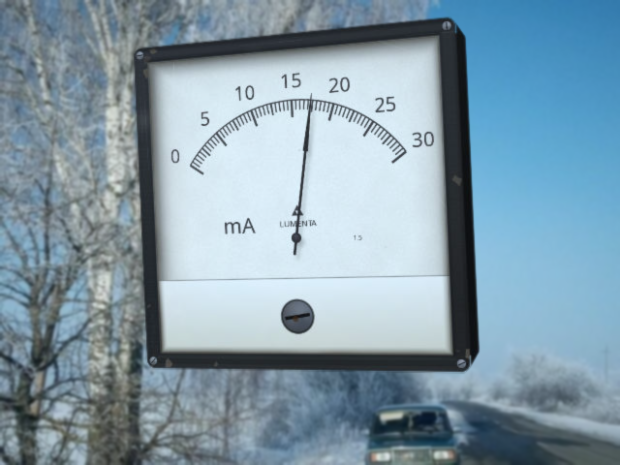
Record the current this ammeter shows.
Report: 17.5 mA
